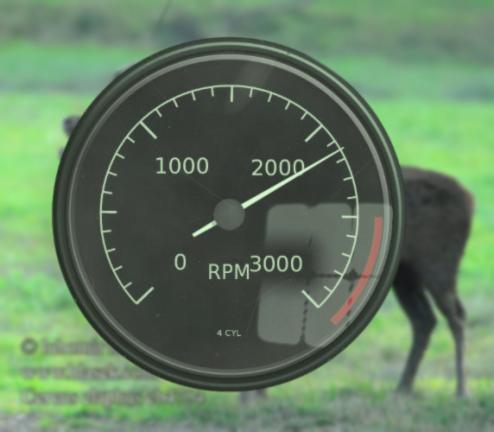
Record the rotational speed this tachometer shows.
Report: 2150 rpm
